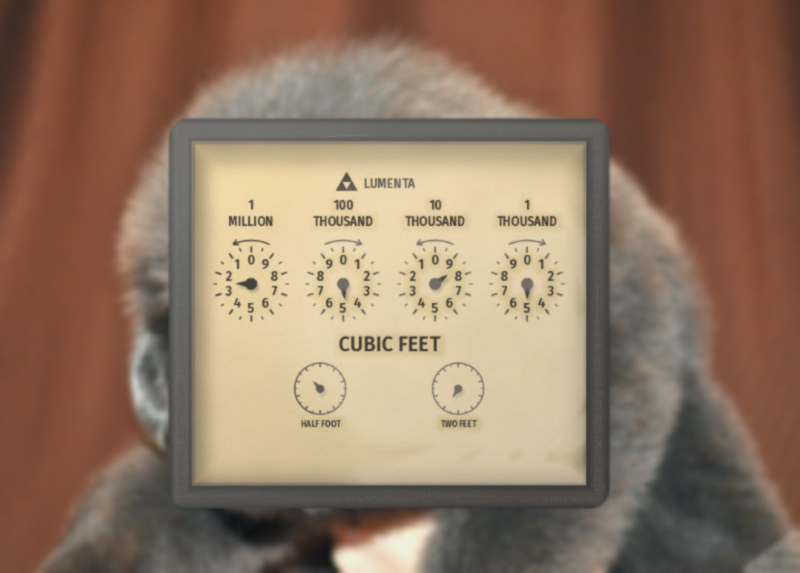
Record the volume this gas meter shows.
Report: 248500 ft³
